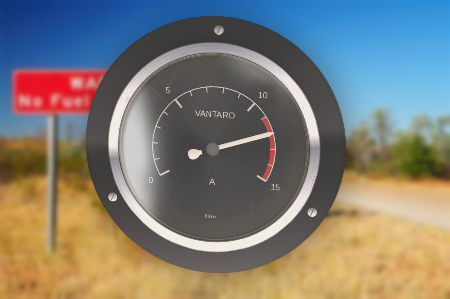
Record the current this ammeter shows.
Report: 12 A
